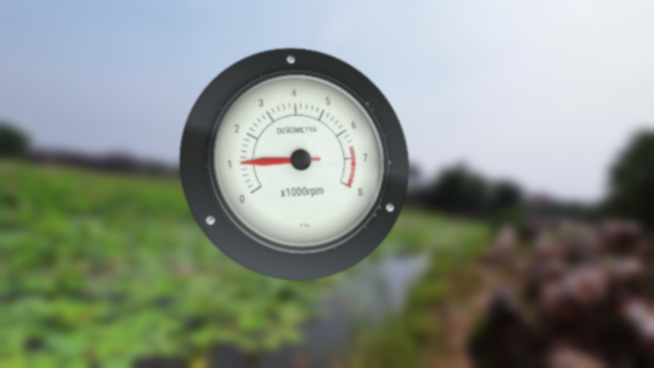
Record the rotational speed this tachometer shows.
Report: 1000 rpm
